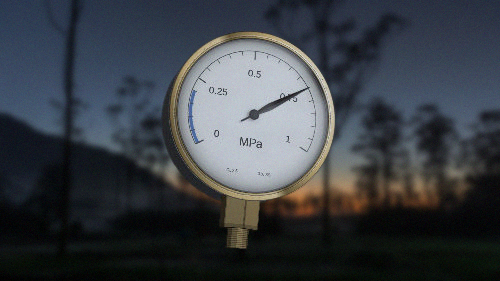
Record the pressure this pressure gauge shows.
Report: 0.75 MPa
